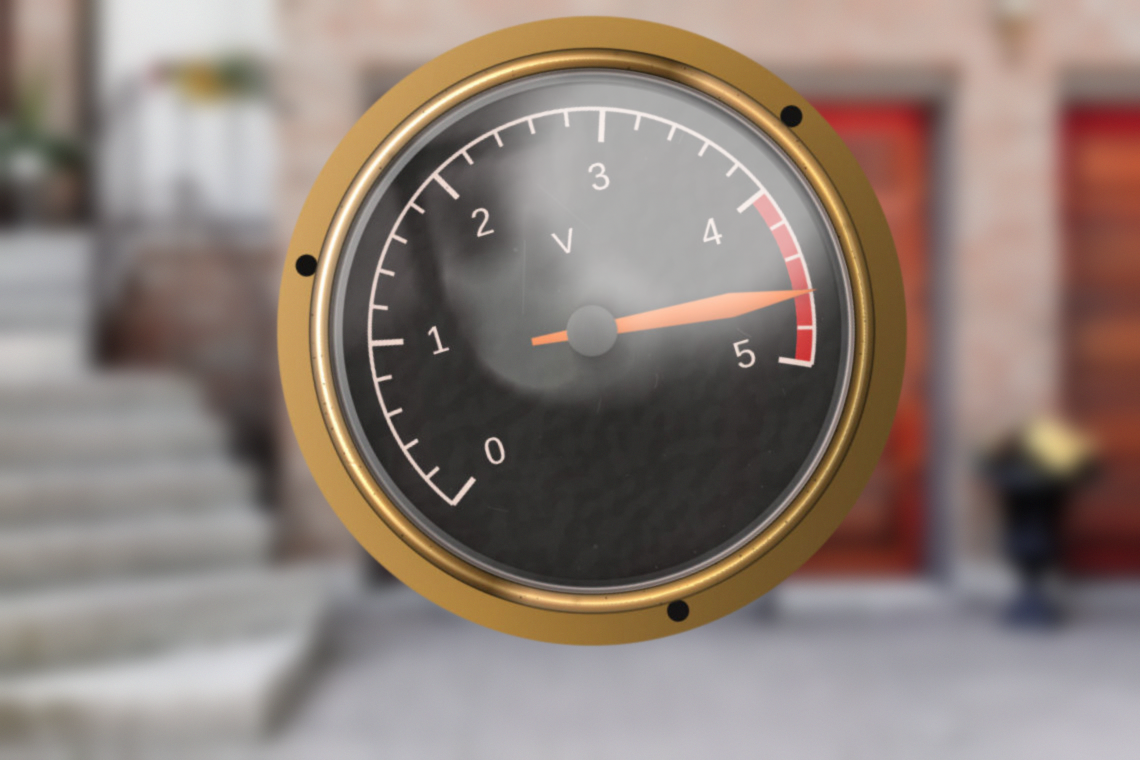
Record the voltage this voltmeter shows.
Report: 4.6 V
